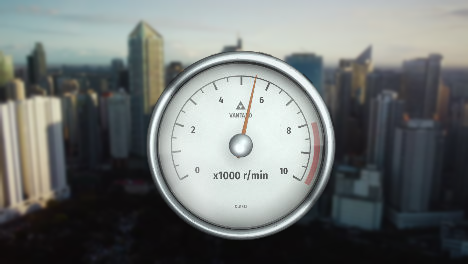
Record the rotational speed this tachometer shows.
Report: 5500 rpm
